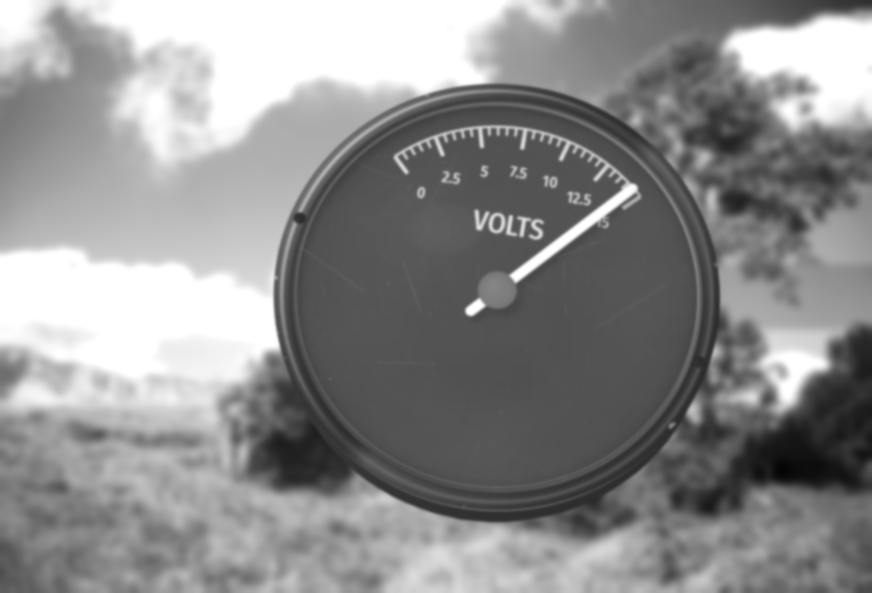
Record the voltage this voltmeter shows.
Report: 14.5 V
